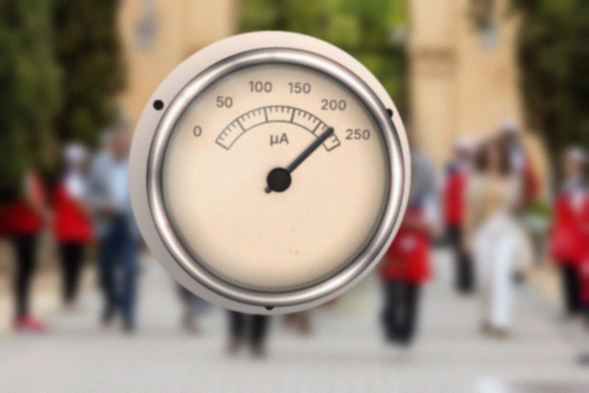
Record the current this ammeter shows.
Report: 220 µA
